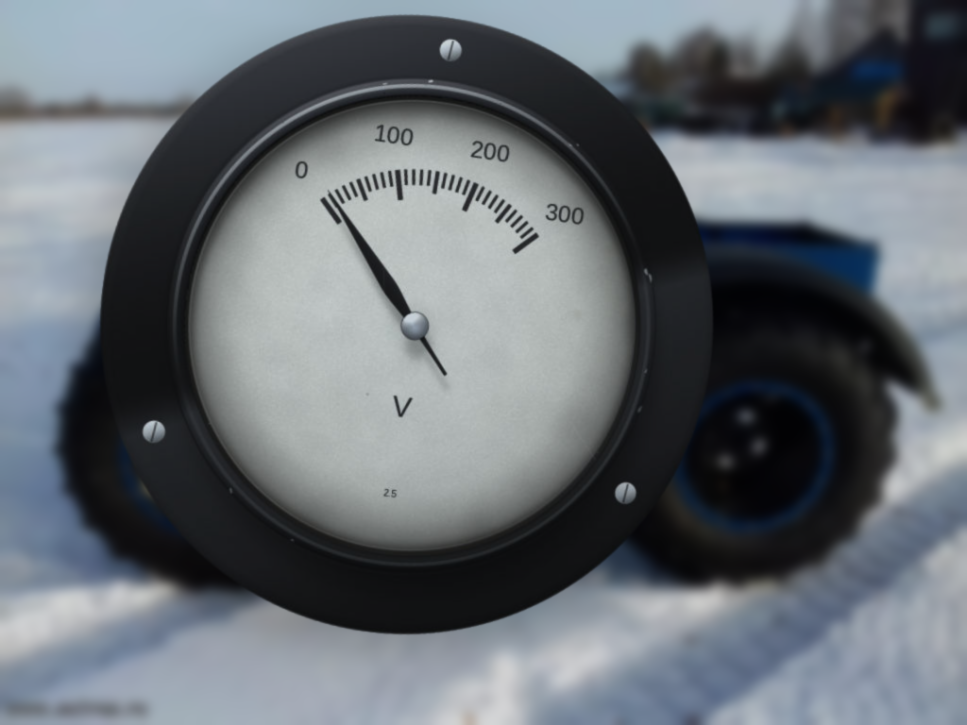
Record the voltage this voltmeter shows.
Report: 10 V
